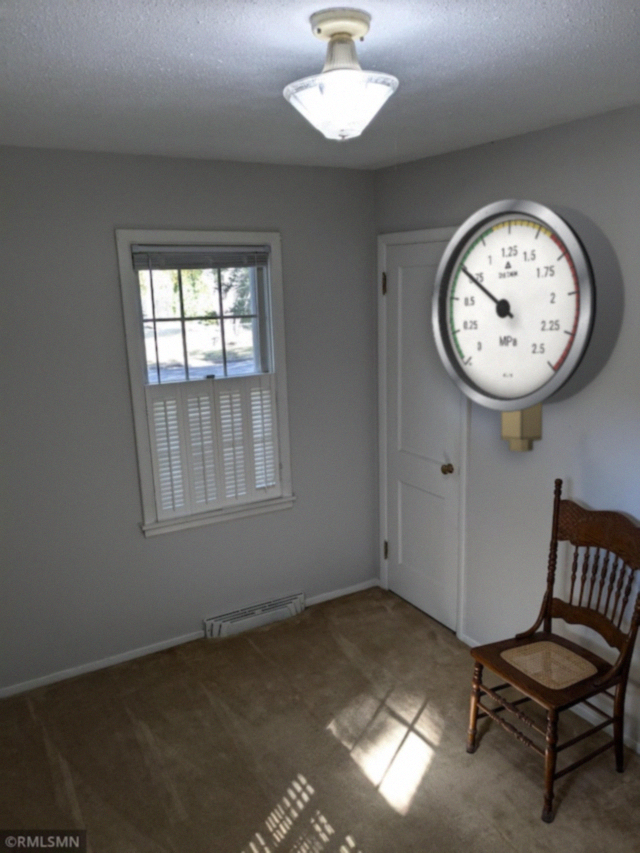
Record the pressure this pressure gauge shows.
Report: 0.75 MPa
